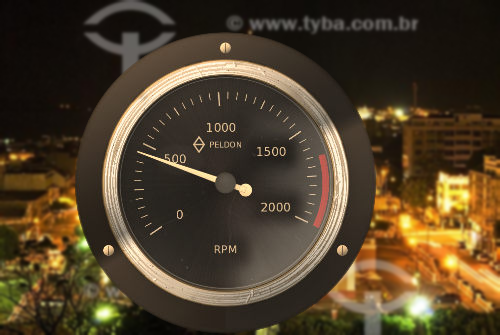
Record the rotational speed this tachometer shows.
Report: 450 rpm
